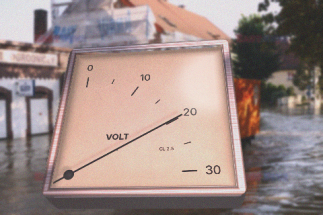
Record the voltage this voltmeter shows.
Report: 20 V
